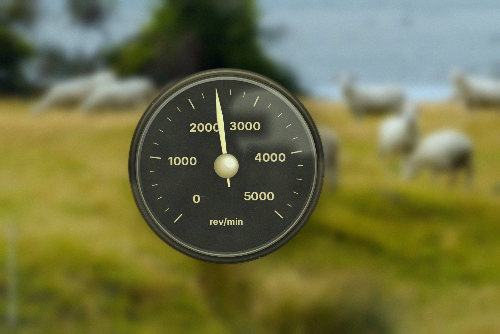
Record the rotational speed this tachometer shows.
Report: 2400 rpm
